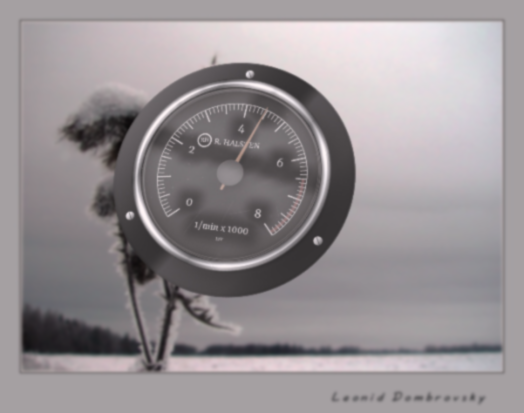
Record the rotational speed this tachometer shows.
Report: 4500 rpm
